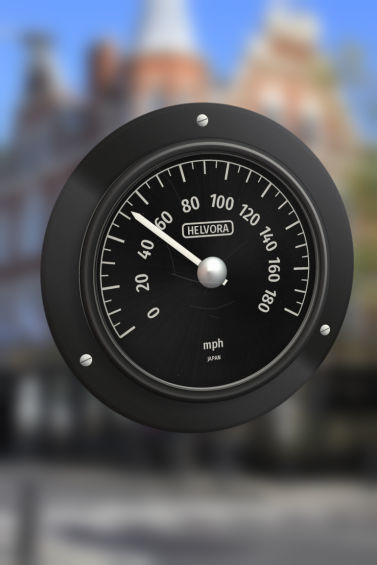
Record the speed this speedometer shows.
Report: 52.5 mph
